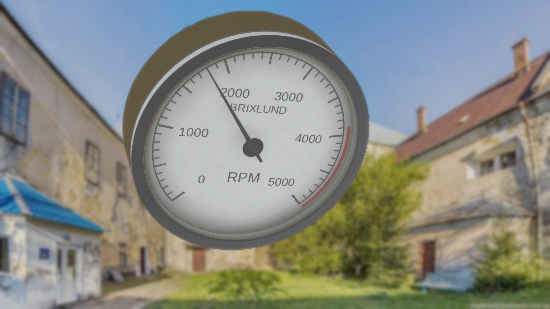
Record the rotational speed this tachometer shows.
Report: 1800 rpm
